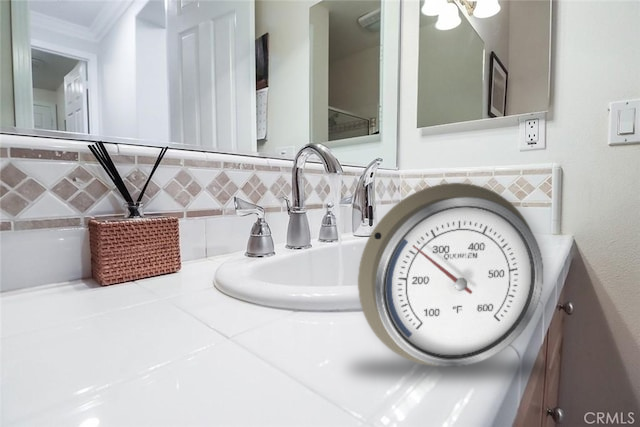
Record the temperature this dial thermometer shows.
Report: 260 °F
